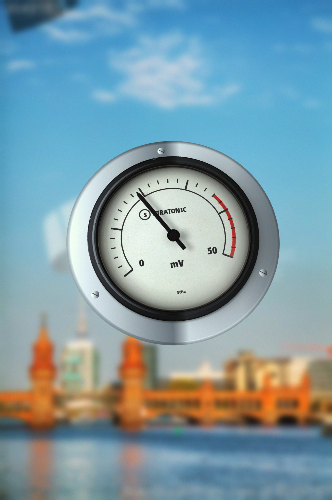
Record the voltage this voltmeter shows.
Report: 19 mV
